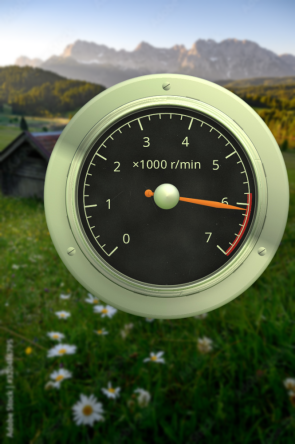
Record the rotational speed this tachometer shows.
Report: 6100 rpm
